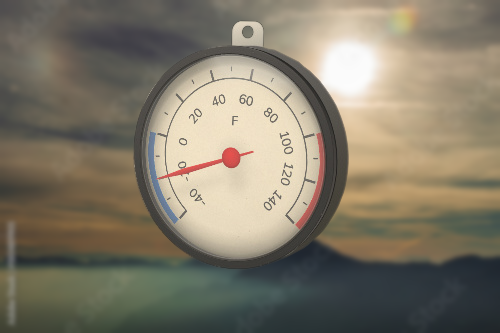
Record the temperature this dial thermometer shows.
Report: -20 °F
